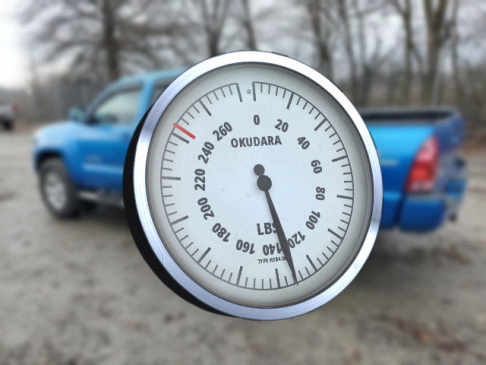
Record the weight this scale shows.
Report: 132 lb
